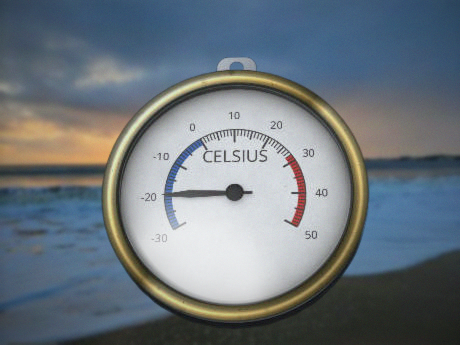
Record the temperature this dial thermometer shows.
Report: -20 °C
